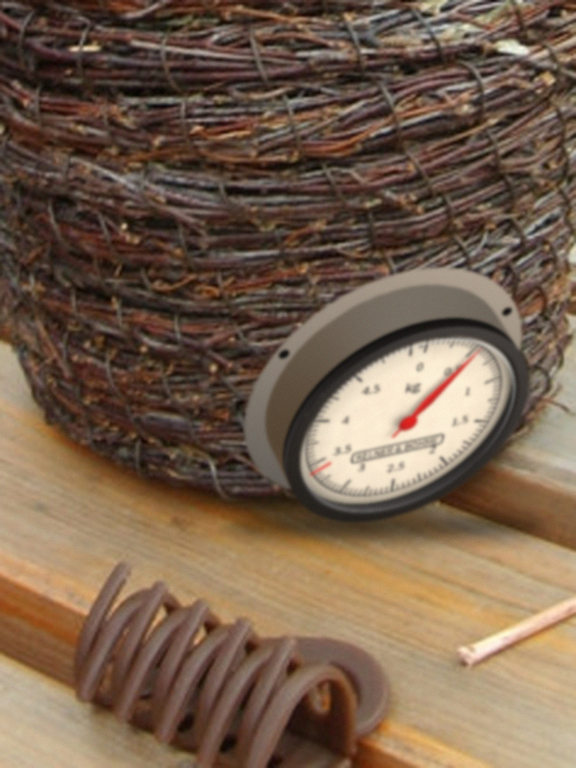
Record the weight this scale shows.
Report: 0.5 kg
